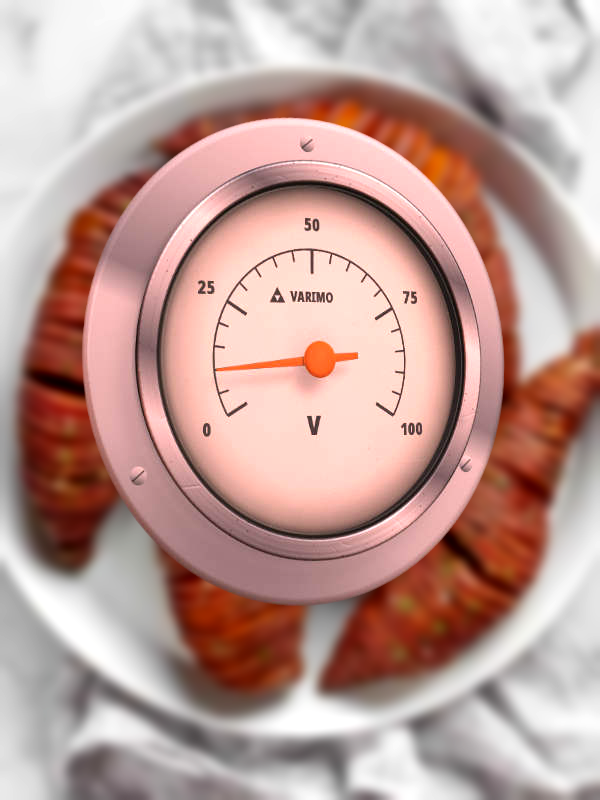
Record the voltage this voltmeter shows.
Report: 10 V
